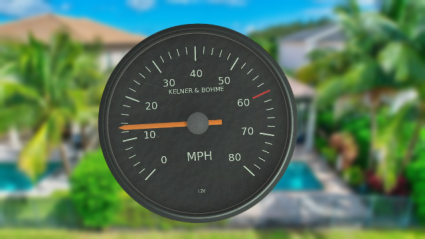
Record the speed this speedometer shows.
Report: 13 mph
